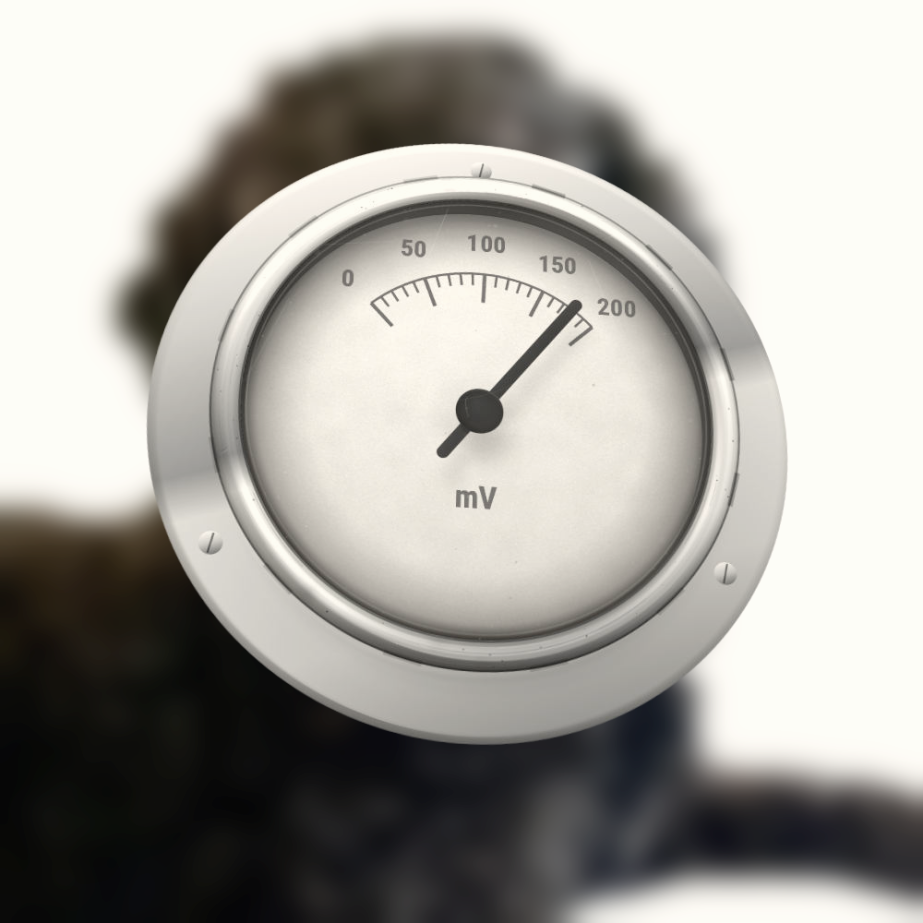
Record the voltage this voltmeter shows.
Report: 180 mV
